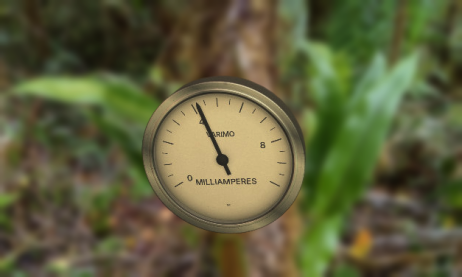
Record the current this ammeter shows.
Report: 4.25 mA
